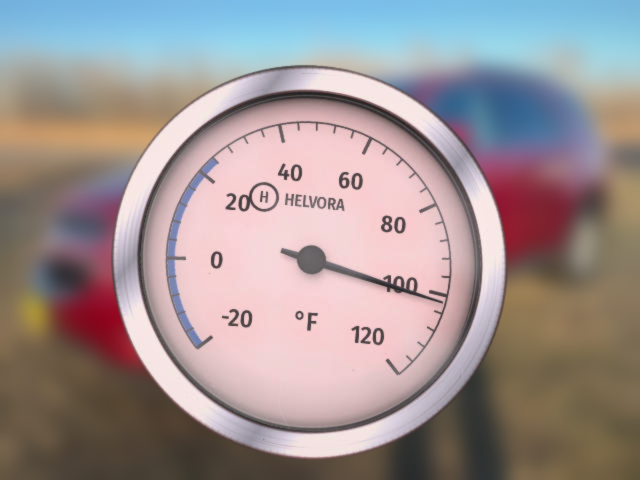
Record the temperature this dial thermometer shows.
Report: 102 °F
